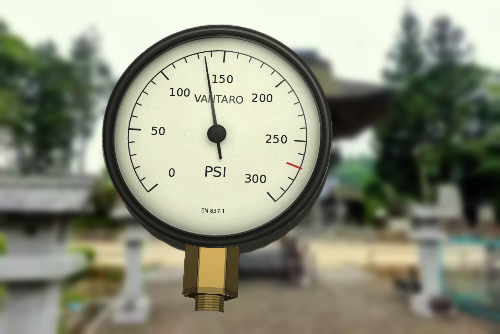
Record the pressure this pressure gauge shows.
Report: 135 psi
